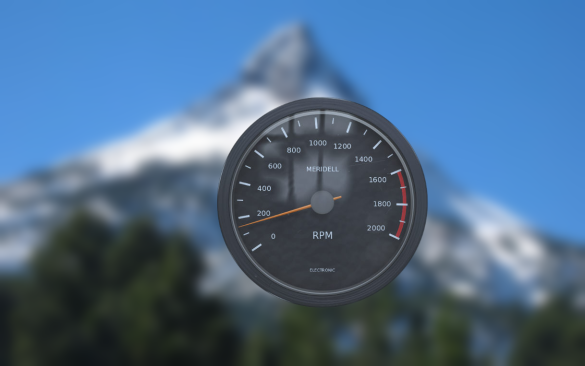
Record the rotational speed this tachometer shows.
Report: 150 rpm
